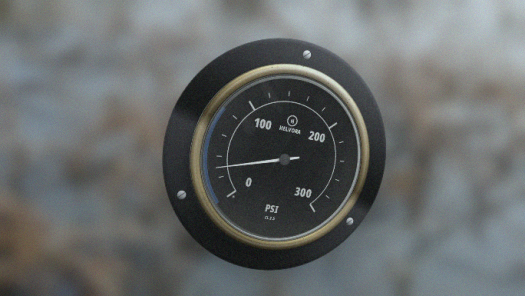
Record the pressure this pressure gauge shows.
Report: 30 psi
